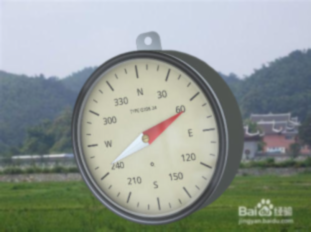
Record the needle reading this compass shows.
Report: 65 °
